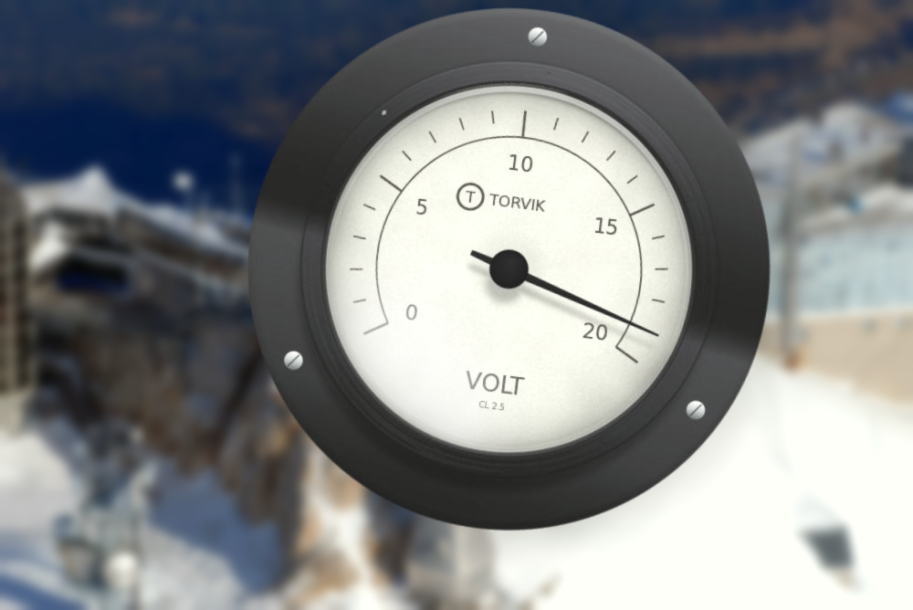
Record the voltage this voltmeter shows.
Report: 19 V
